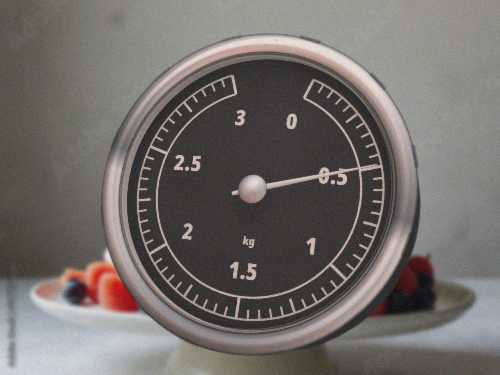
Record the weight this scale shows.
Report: 0.5 kg
